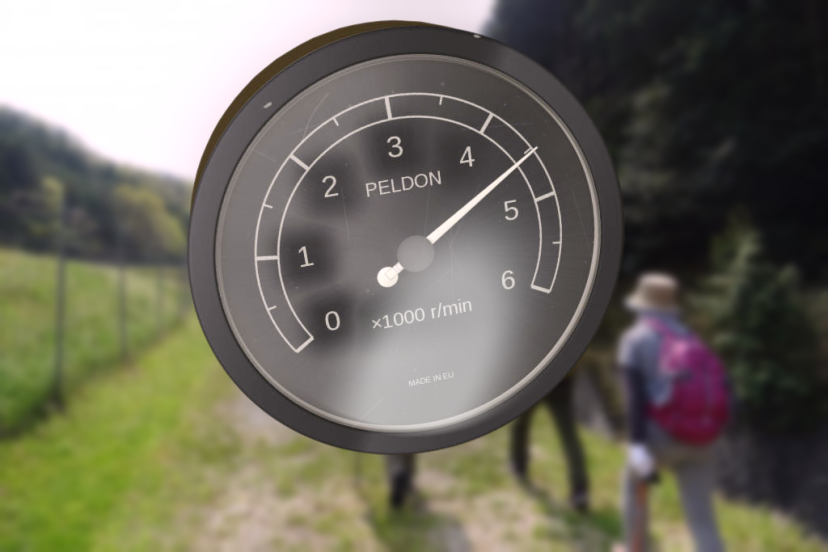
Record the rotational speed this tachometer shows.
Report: 4500 rpm
